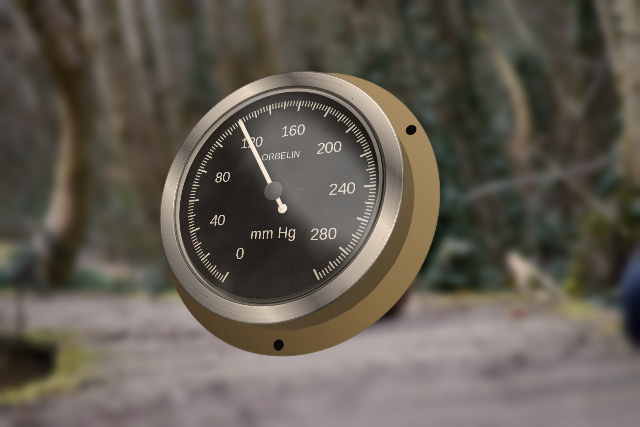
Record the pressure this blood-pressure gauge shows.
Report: 120 mmHg
